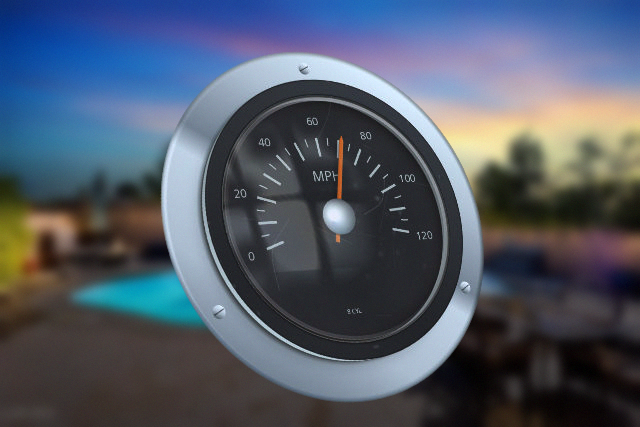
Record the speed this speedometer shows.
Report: 70 mph
